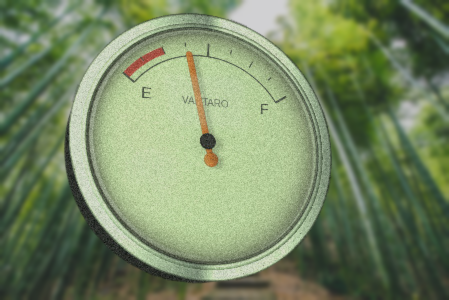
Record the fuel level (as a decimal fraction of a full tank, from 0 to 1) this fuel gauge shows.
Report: 0.375
